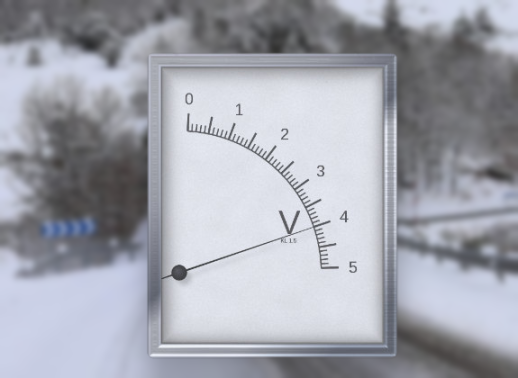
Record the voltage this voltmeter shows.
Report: 4 V
